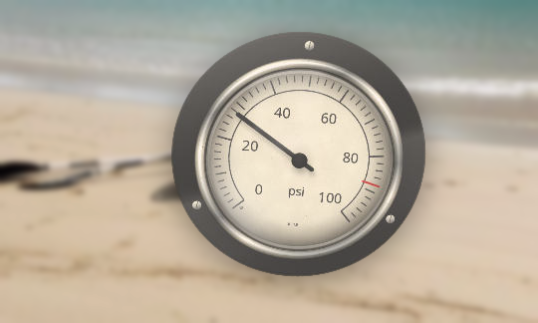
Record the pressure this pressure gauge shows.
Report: 28 psi
